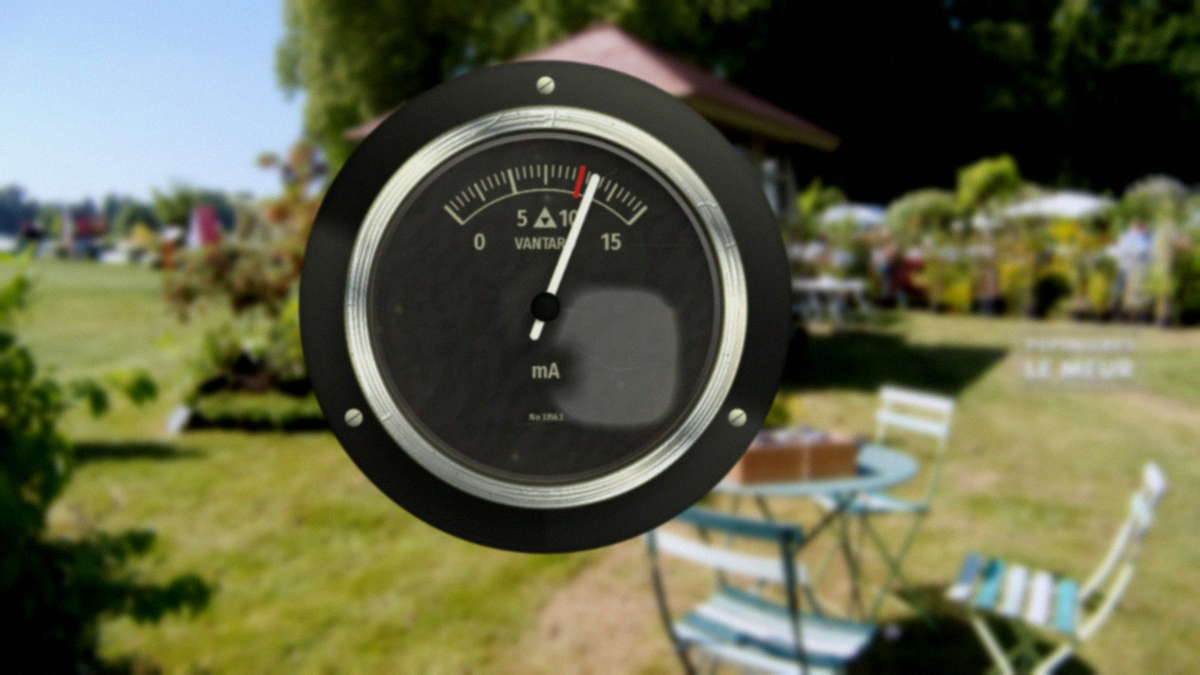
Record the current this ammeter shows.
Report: 11 mA
